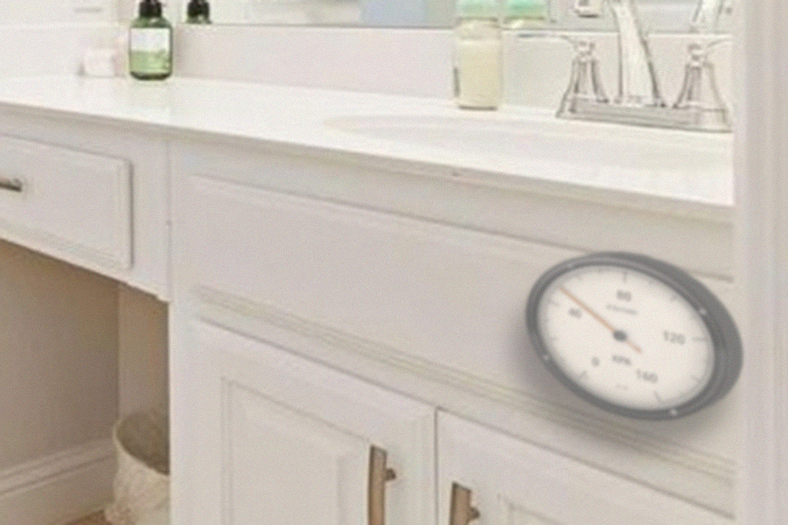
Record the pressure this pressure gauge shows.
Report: 50 kPa
